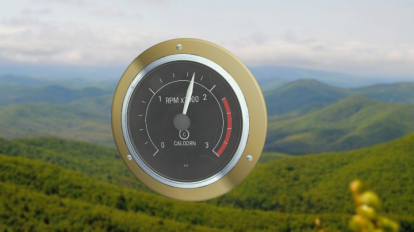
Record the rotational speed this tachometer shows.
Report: 1700 rpm
